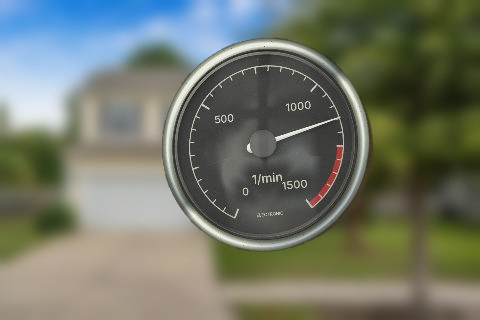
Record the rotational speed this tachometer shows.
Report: 1150 rpm
